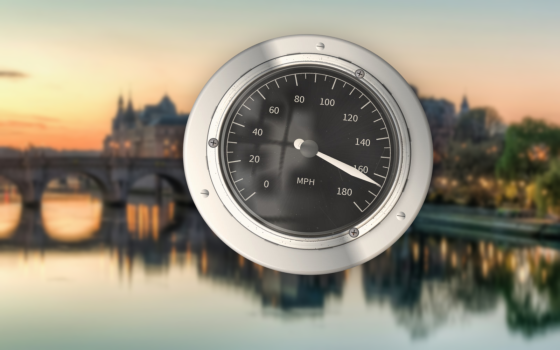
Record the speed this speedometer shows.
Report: 165 mph
